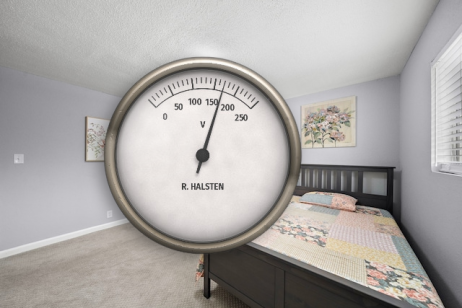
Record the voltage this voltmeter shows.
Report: 170 V
